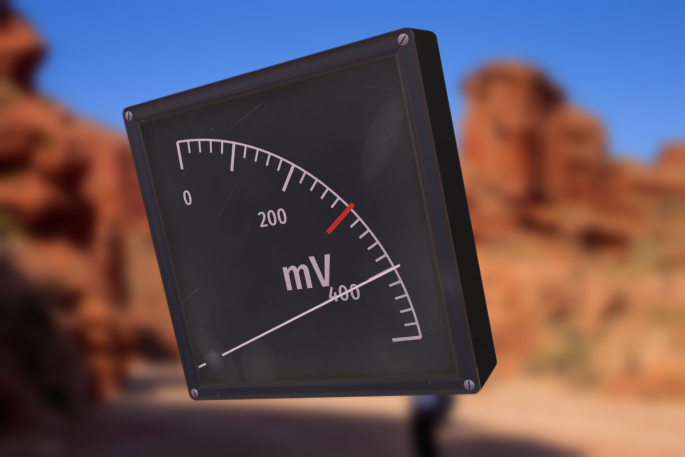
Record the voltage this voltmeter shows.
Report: 400 mV
